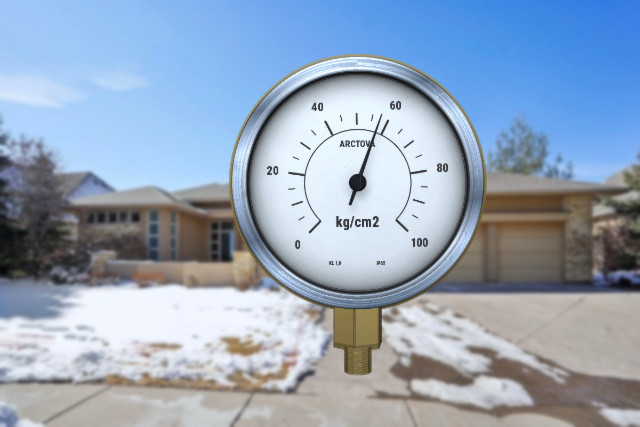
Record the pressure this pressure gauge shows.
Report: 57.5 kg/cm²
